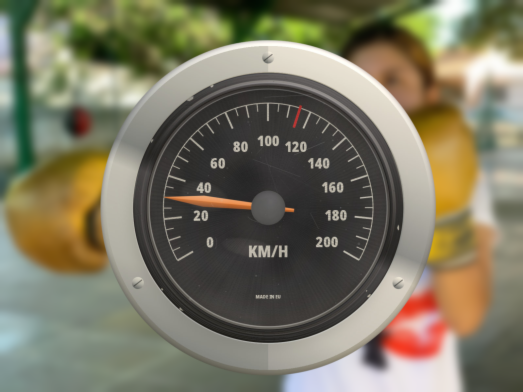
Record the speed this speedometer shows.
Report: 30 km/h
